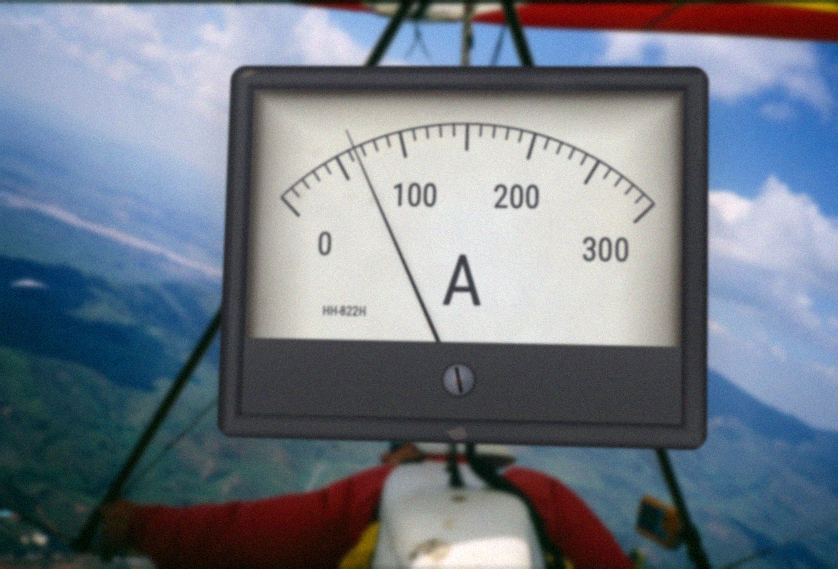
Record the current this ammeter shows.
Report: 65 A
